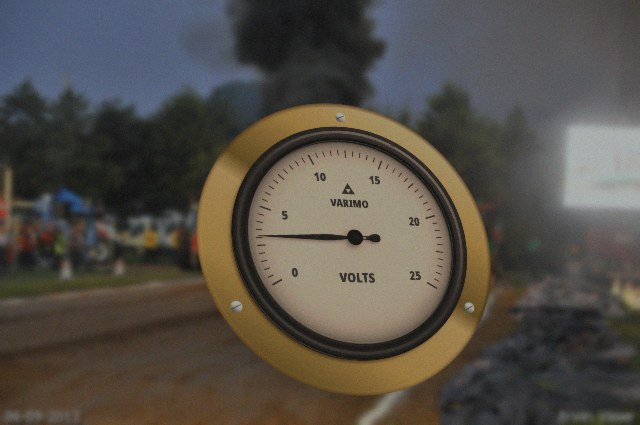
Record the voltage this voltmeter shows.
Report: 3 V
